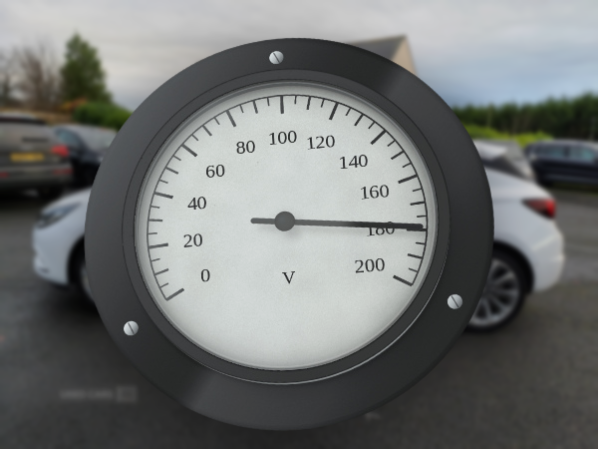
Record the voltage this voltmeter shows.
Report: 180 V
